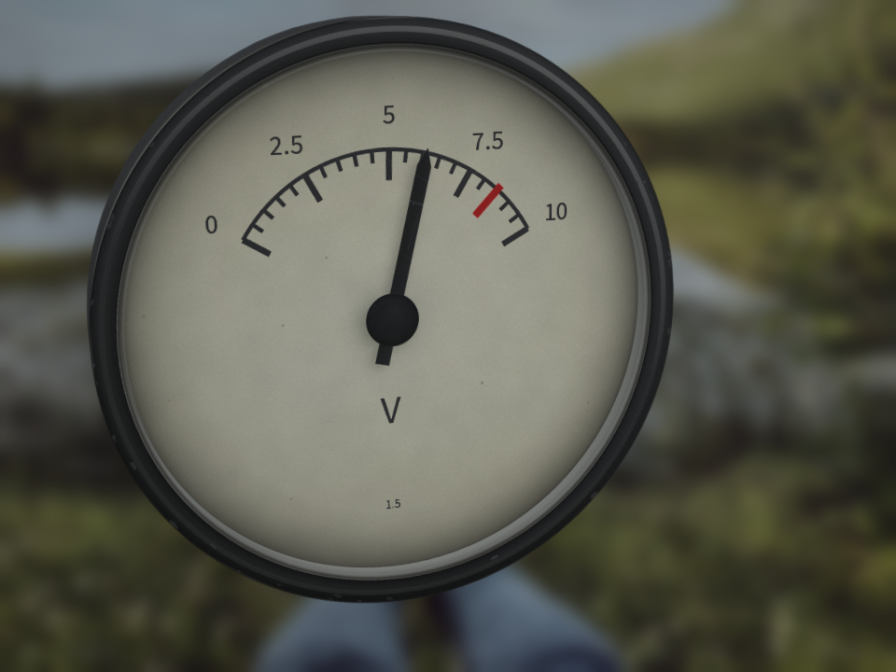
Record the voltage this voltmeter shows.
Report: 6 V
